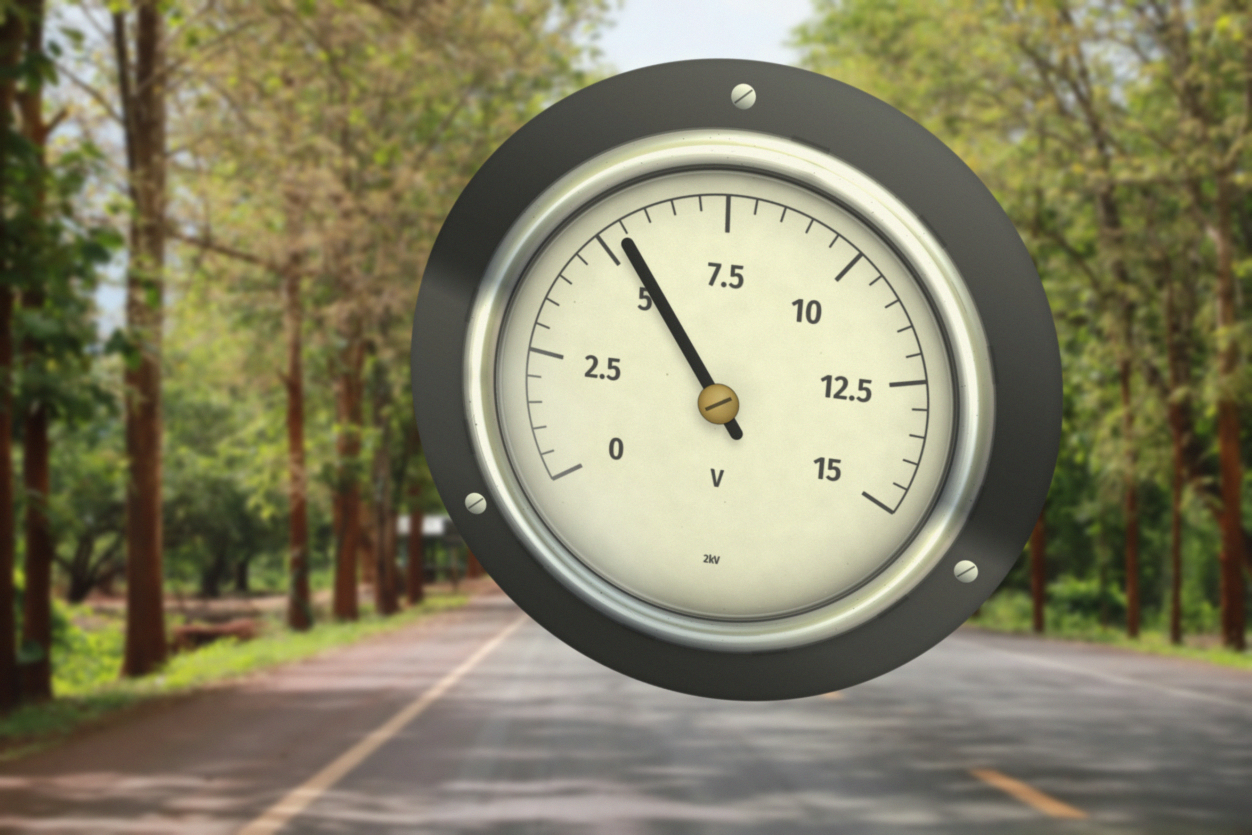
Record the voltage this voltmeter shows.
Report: 5.5 V
